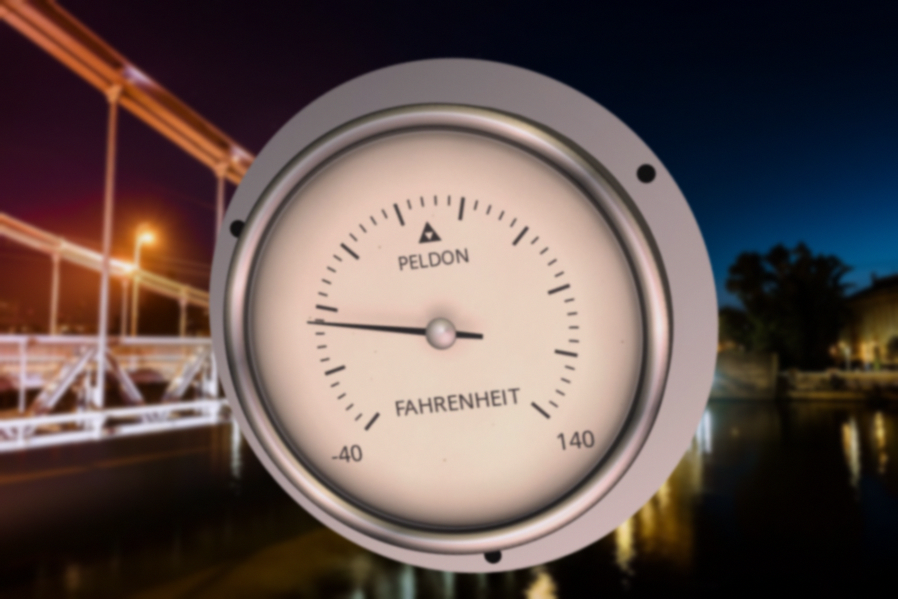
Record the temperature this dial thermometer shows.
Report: -4 °F
